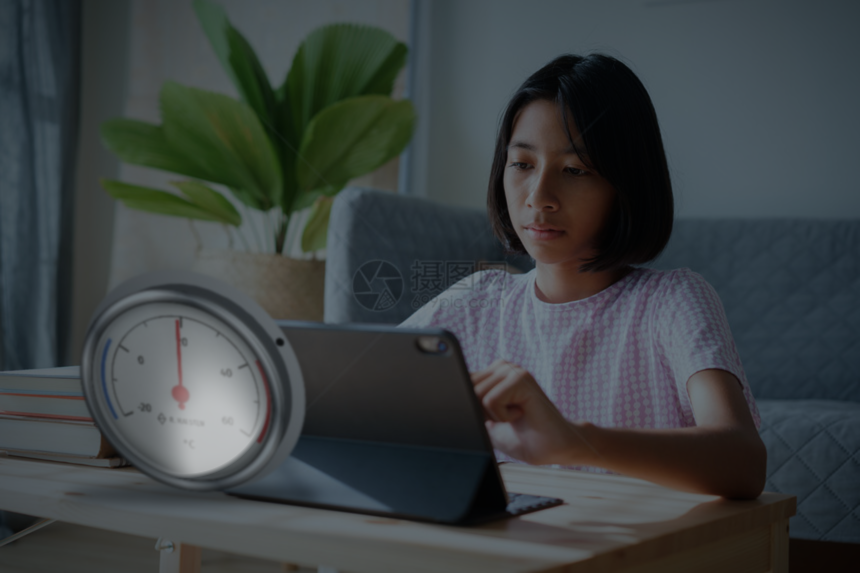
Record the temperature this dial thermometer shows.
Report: 20 °C
